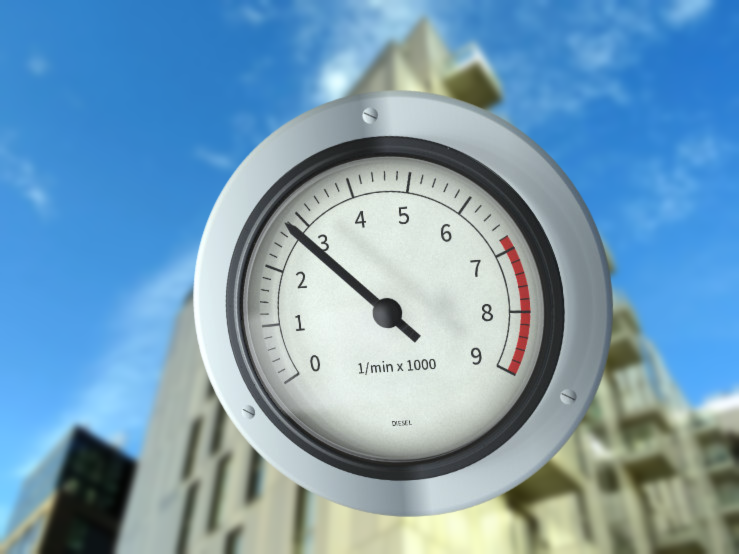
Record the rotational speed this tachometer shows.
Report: 2800 rpm
